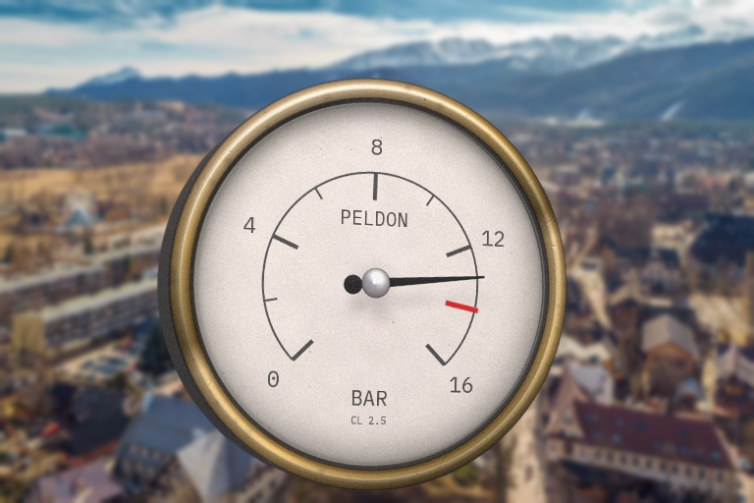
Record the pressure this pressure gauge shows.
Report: 13 bar
